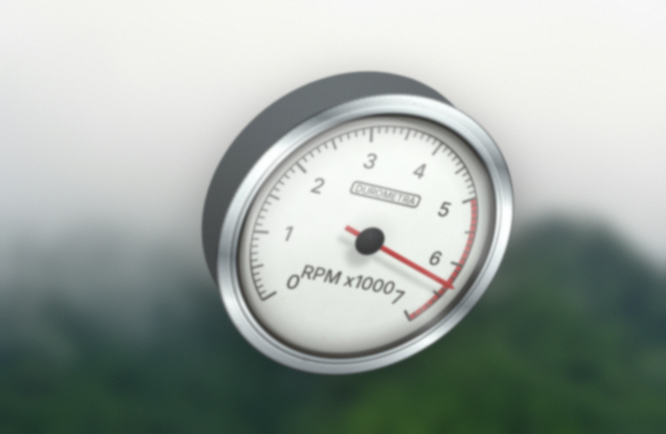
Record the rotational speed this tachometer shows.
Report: 6300 rpm
